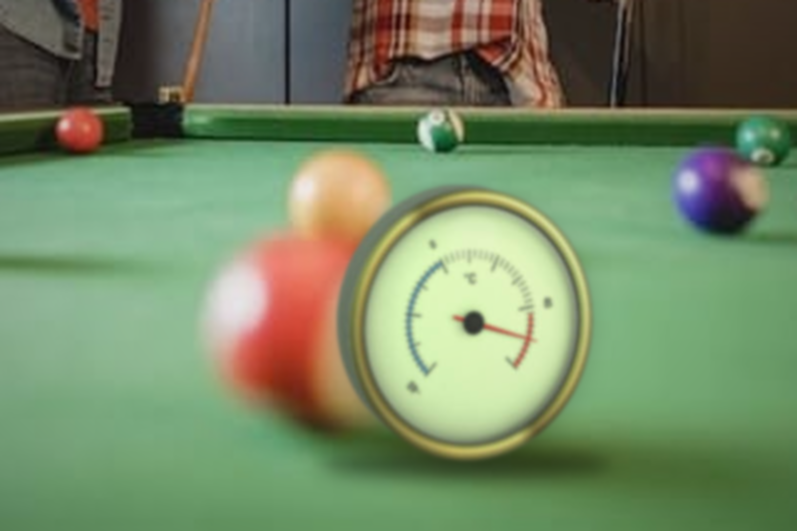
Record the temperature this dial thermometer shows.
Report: 50 °C
